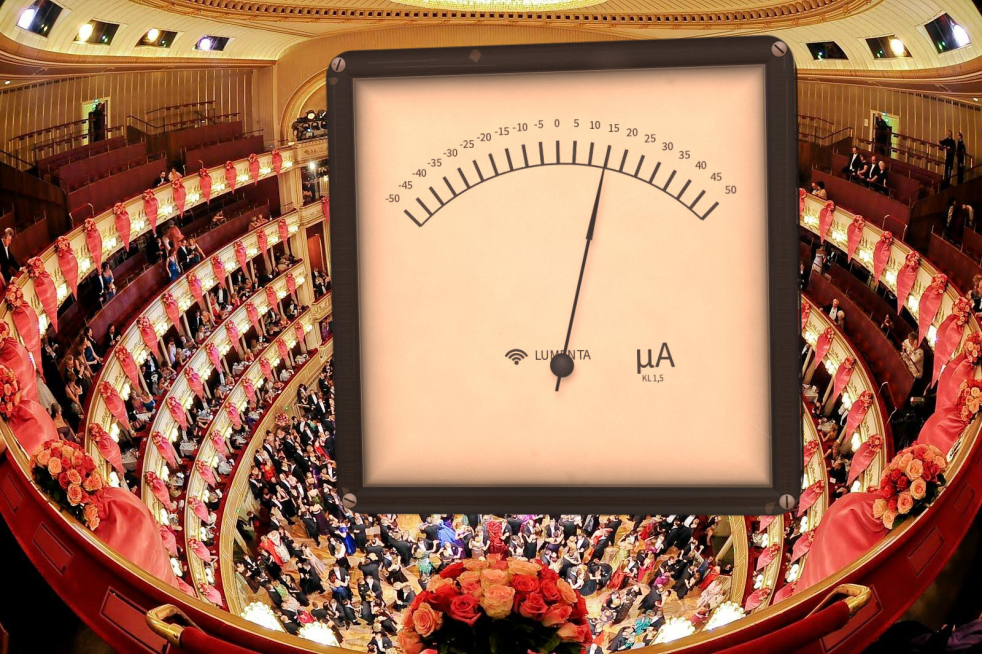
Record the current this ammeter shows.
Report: 15 µA
